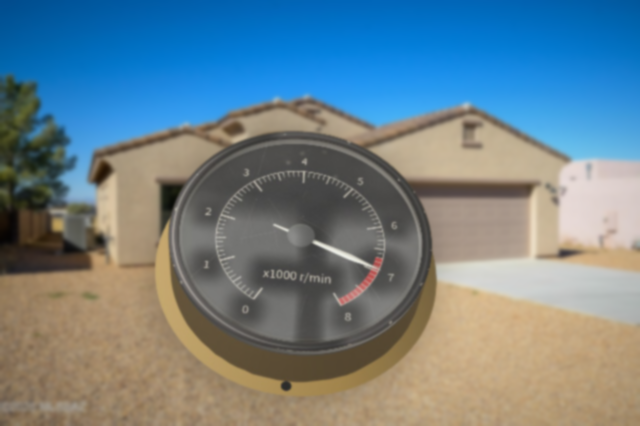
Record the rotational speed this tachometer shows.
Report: 7000 rpm
